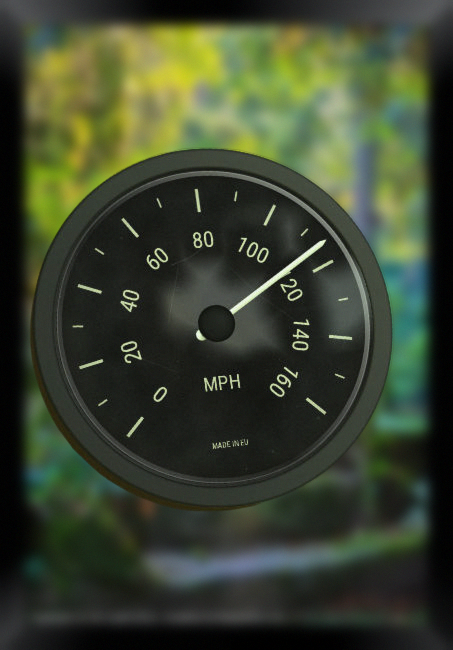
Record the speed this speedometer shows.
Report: 115 mph
